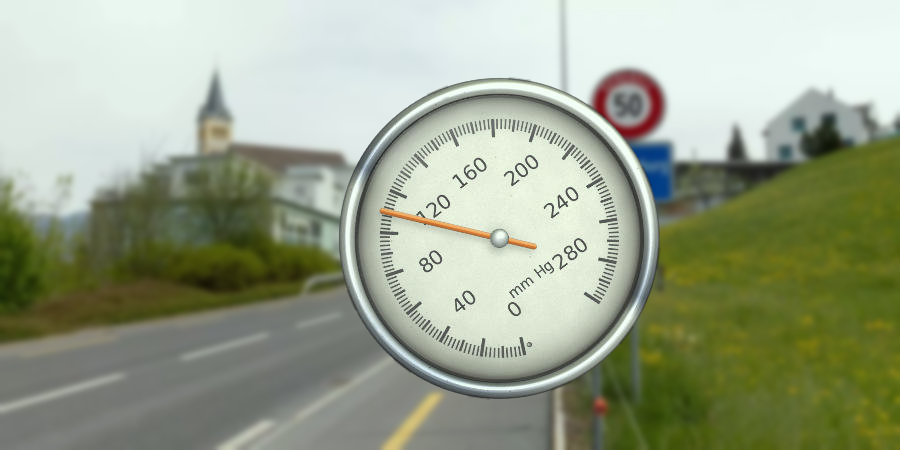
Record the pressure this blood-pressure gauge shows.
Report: 110 mmHg
